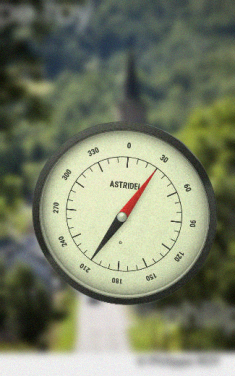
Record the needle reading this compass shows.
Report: 30 °
